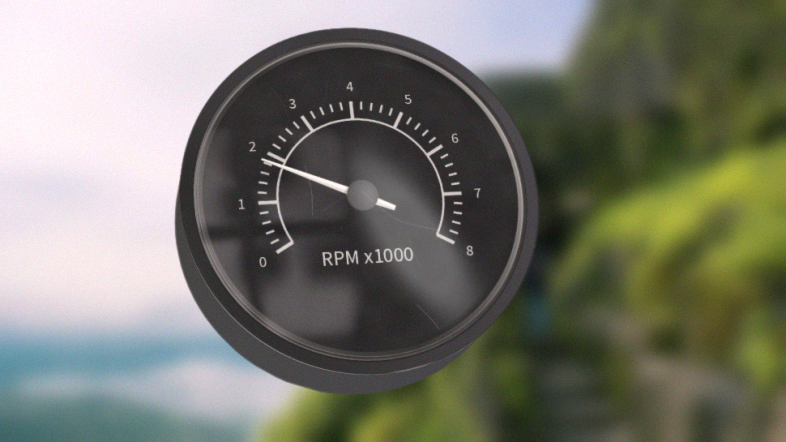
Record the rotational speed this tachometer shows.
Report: 1800 rpm
